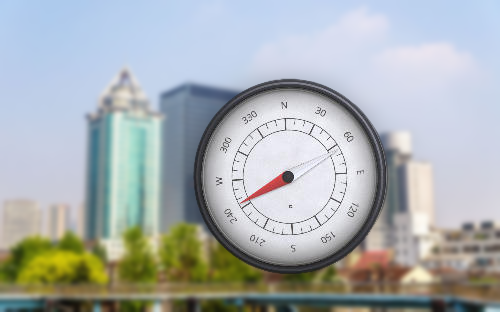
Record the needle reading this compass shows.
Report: 245 °
